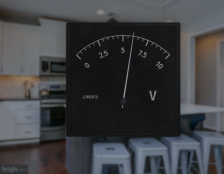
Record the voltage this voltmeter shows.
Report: 6 V
